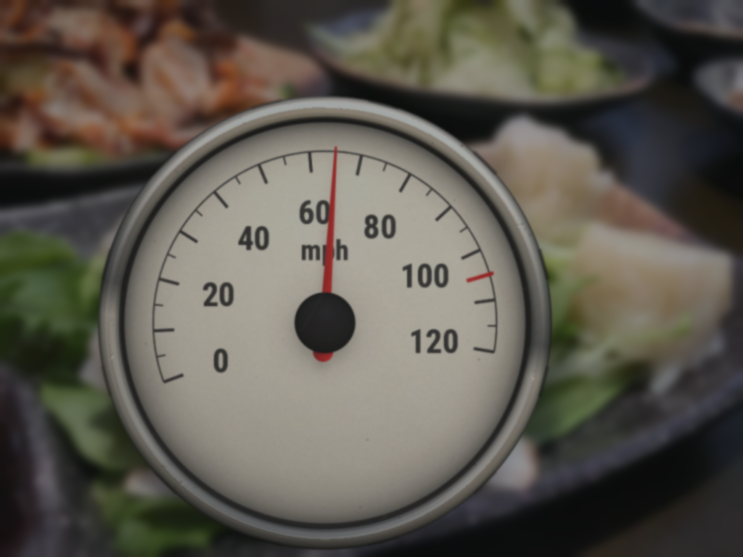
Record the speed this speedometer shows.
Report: 65 mph
